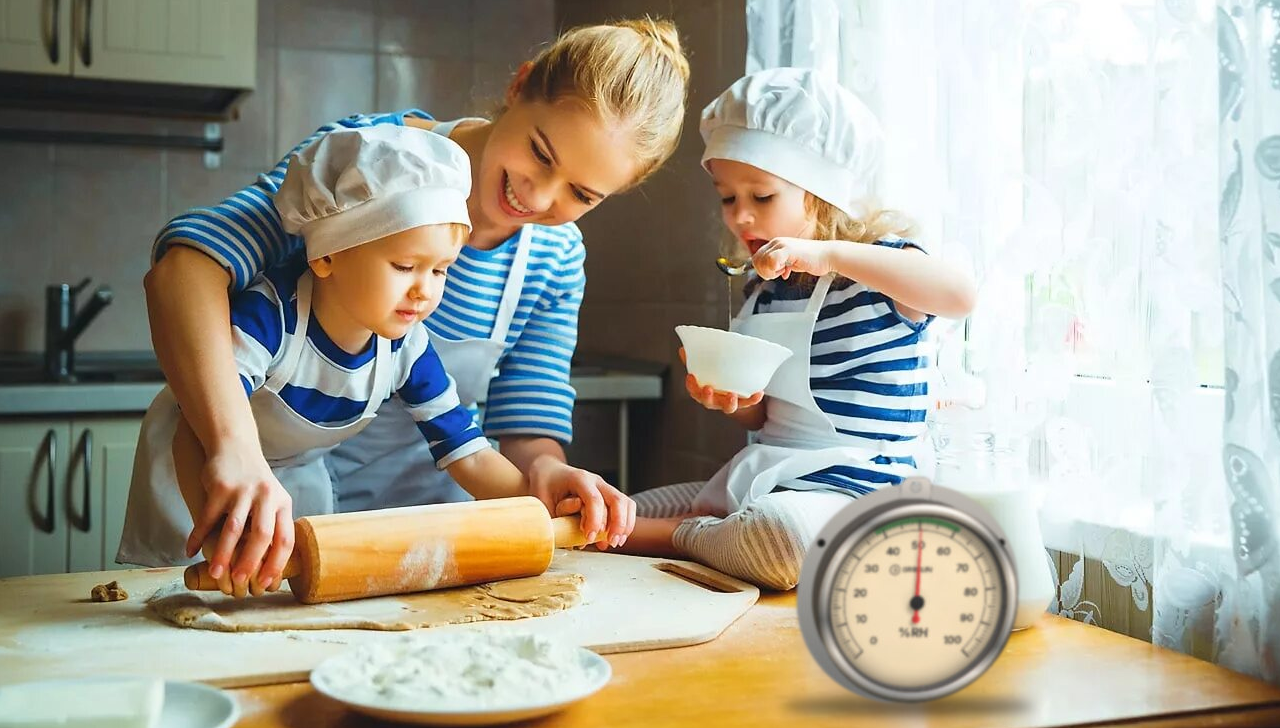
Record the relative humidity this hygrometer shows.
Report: 50 %
